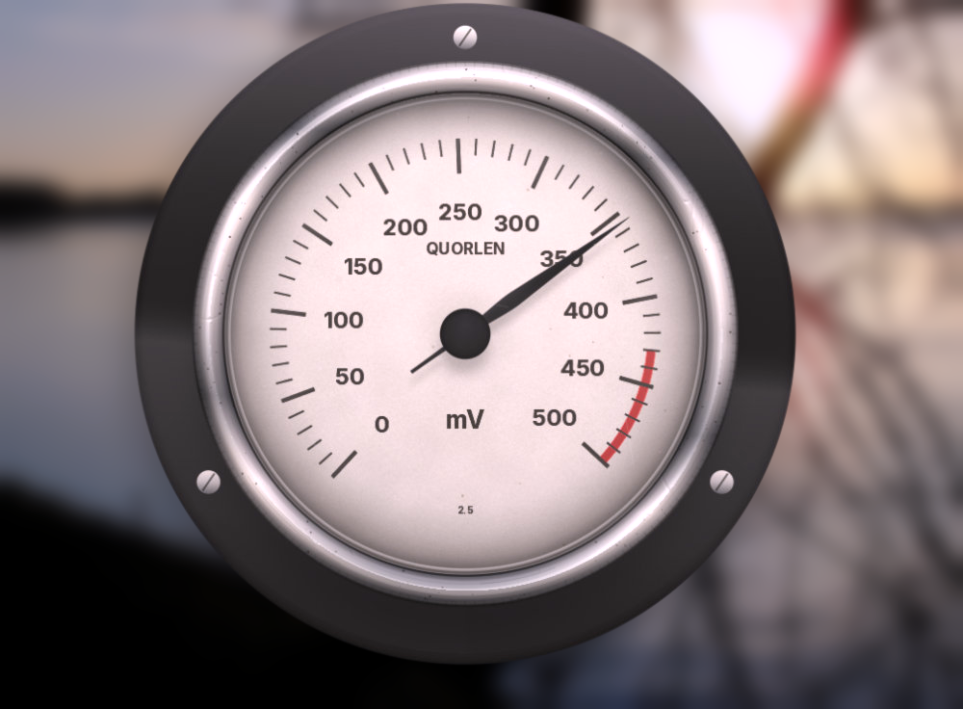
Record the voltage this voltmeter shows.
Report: 355 mV
